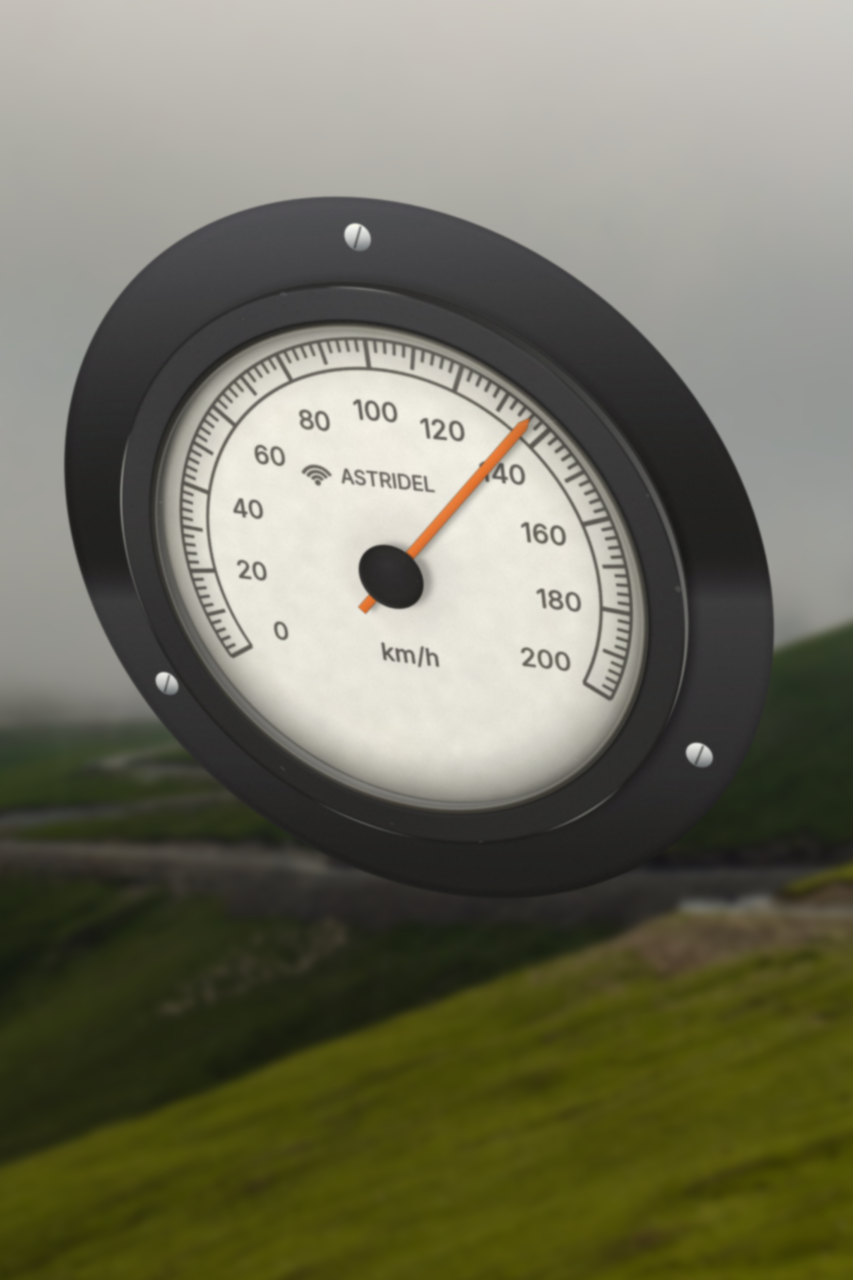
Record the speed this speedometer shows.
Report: 136 km/h
